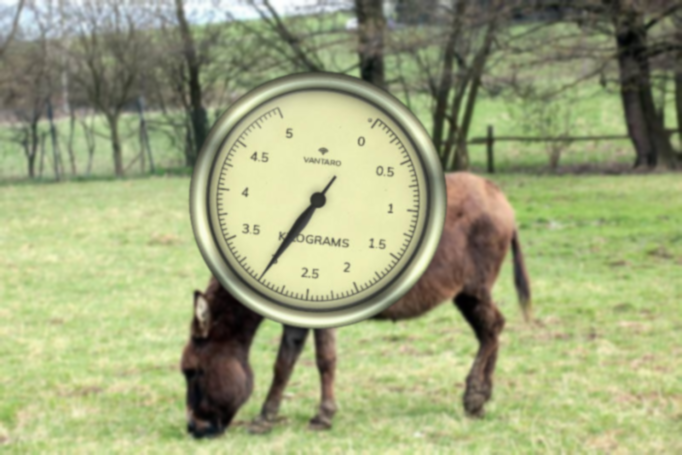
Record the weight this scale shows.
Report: 3 kg
